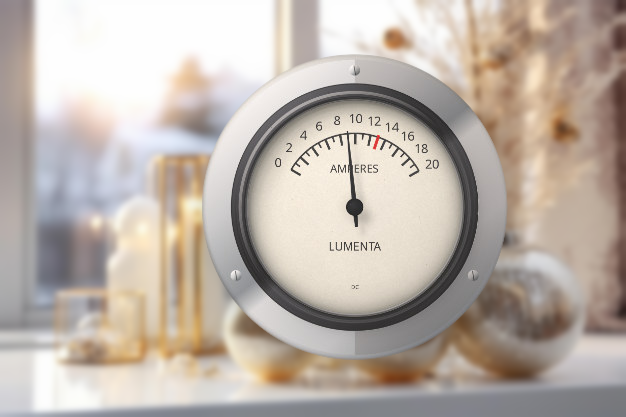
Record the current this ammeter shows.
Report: 9 A
